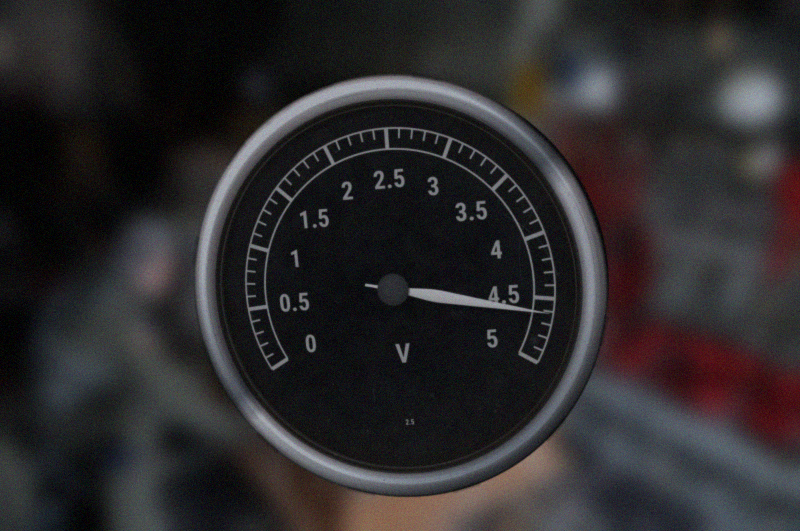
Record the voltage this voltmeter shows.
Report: 4.6 V
